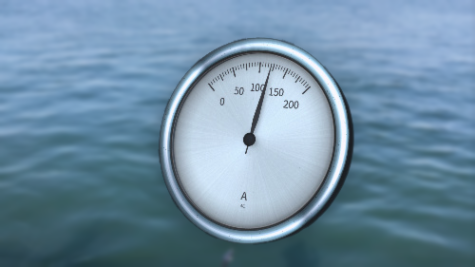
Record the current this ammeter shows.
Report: 125 A
